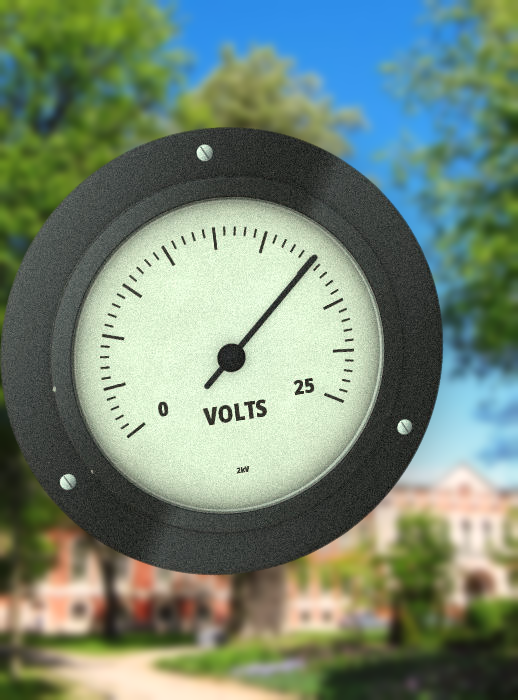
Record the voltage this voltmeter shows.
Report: 17.5 V
